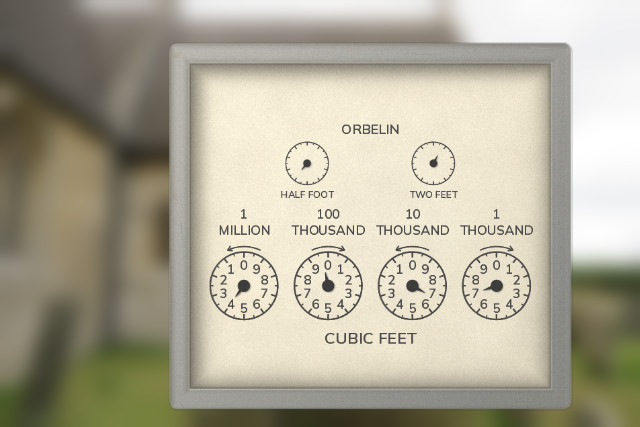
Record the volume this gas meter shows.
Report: 396700 ft³
